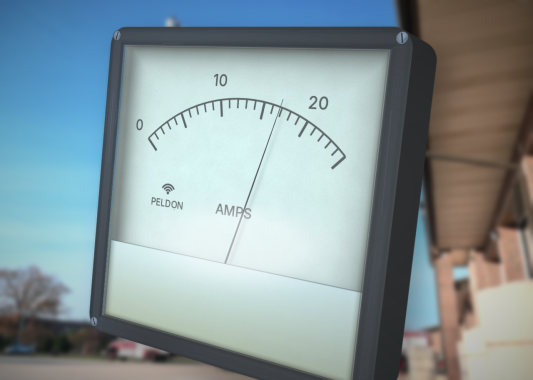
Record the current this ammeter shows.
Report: 17 A
